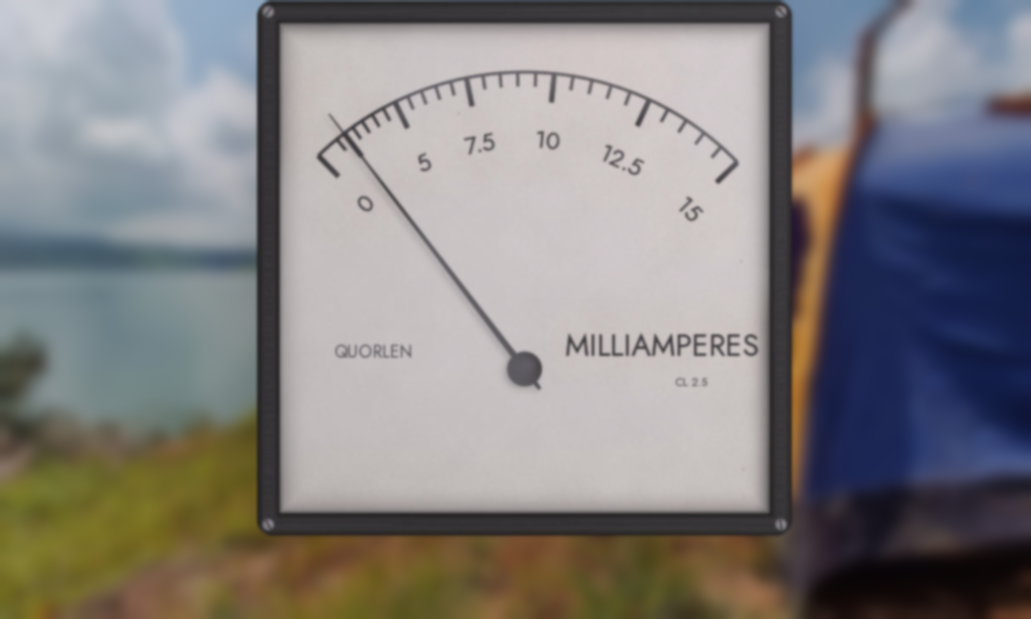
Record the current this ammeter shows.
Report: 2.5 mA
